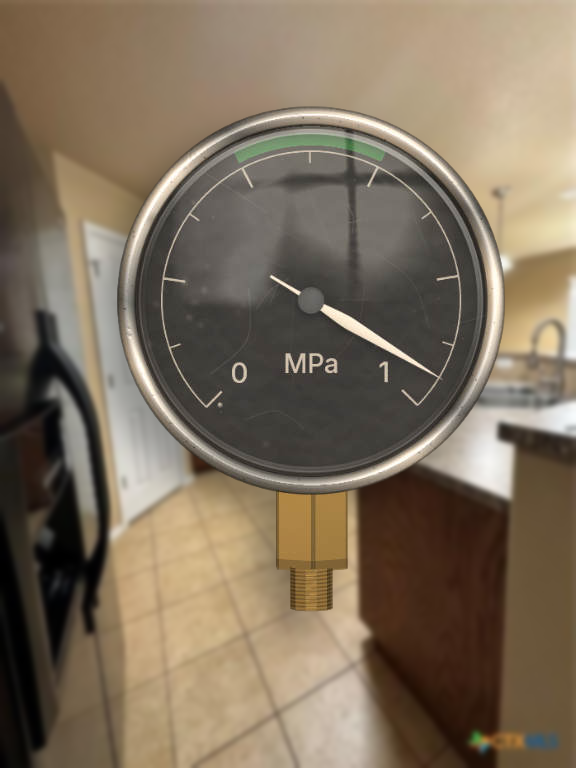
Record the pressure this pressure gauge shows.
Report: 0.95 MPa
